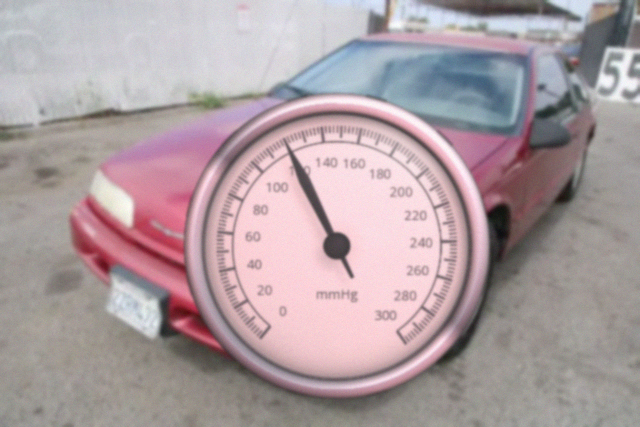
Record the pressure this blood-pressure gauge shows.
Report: 120 mmHg
